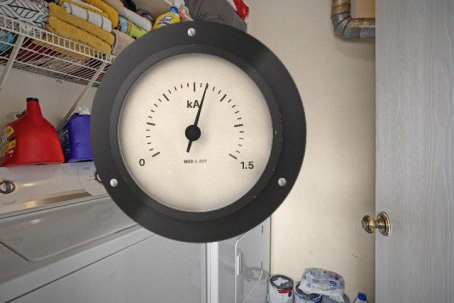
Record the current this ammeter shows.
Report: 0.85 kA
